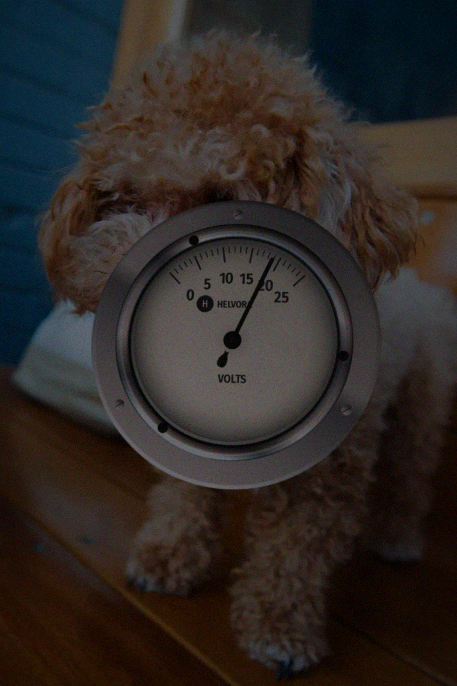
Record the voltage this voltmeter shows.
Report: 19 V
